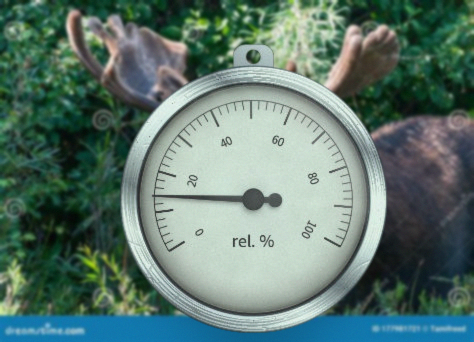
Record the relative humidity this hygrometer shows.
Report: 14 %
